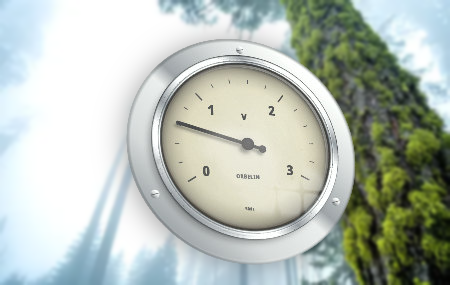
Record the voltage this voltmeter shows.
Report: 0.6 V
